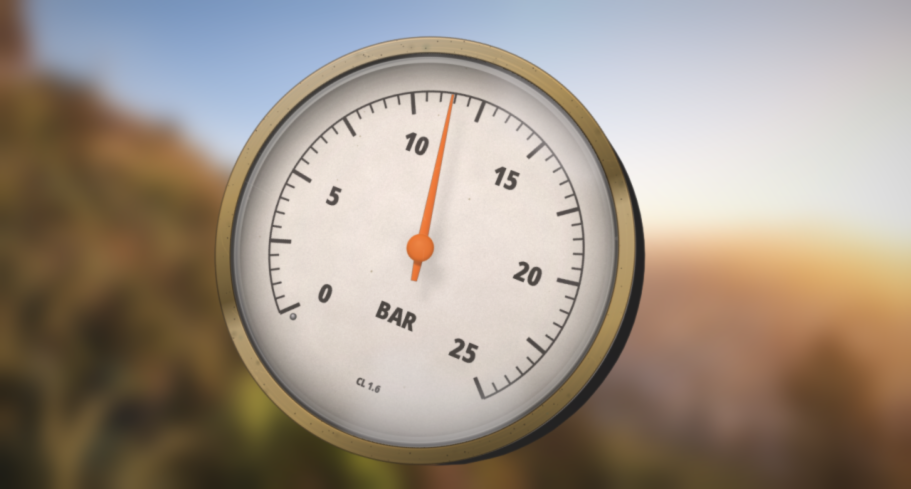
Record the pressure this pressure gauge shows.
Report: 11.5 bar
